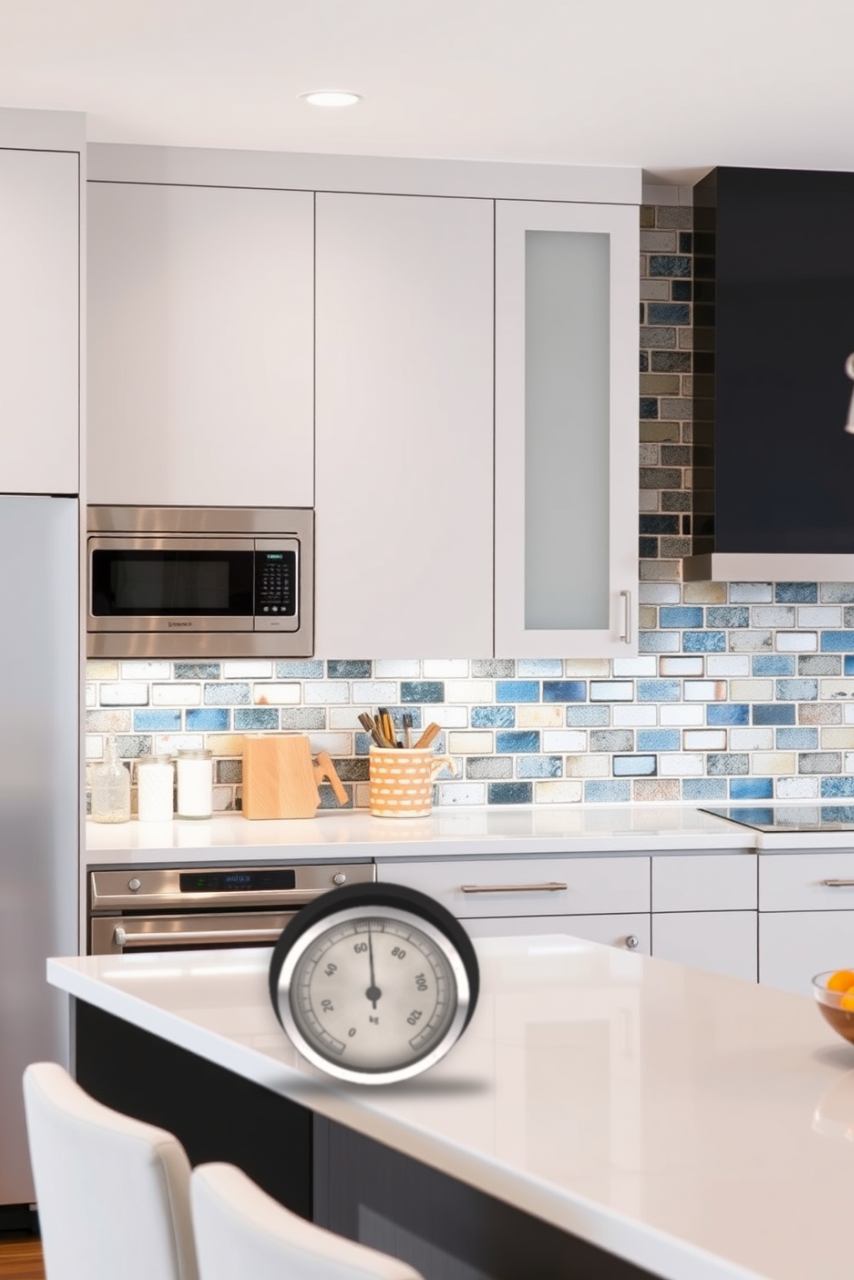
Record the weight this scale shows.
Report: 65 kg
